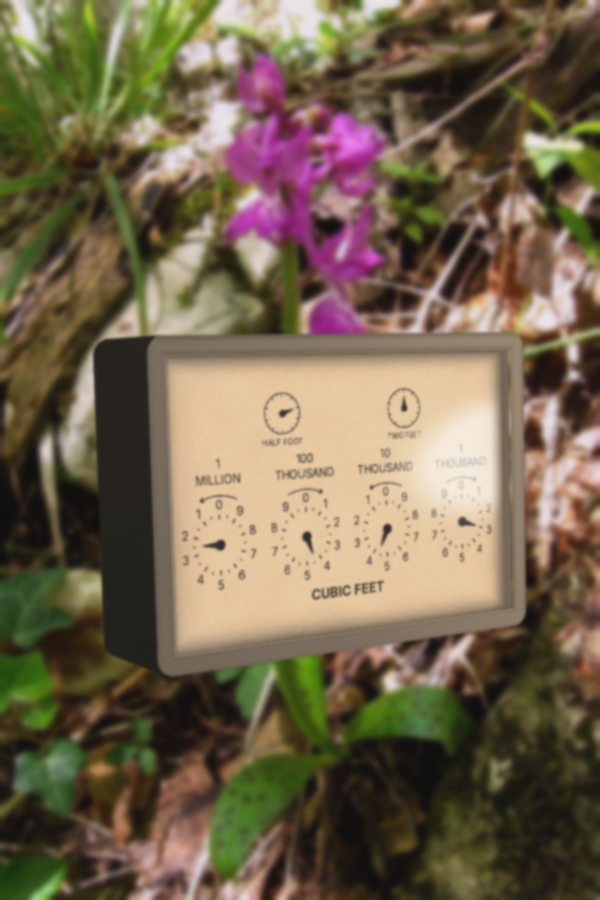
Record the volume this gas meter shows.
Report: 244300 ft³
